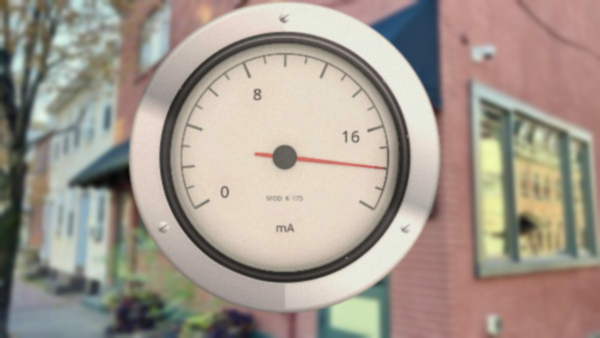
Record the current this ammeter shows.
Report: 18 mA
